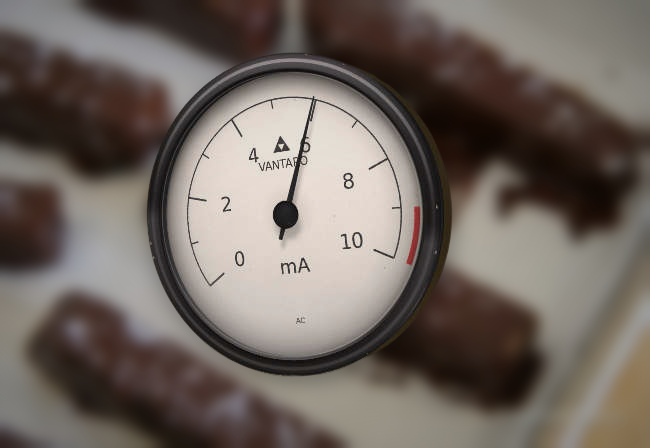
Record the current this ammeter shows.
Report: 6 mA
